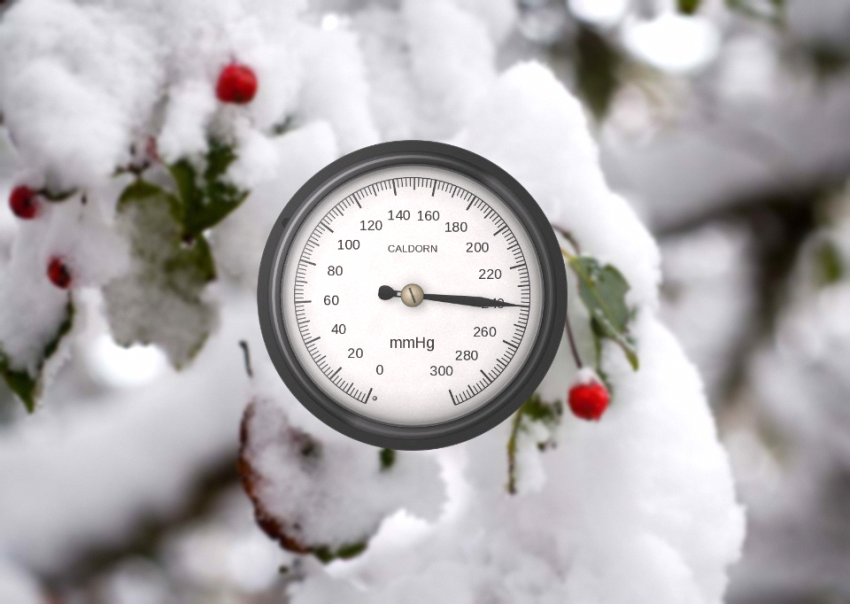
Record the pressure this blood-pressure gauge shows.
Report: 240 mmHg
